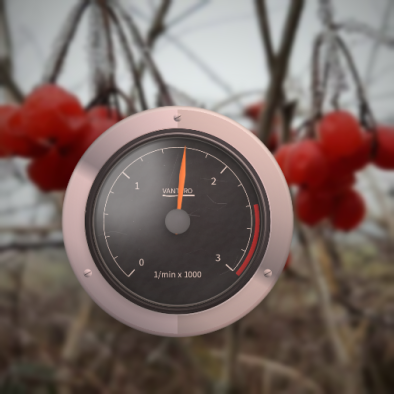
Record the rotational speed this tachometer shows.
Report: 1600 rpm
